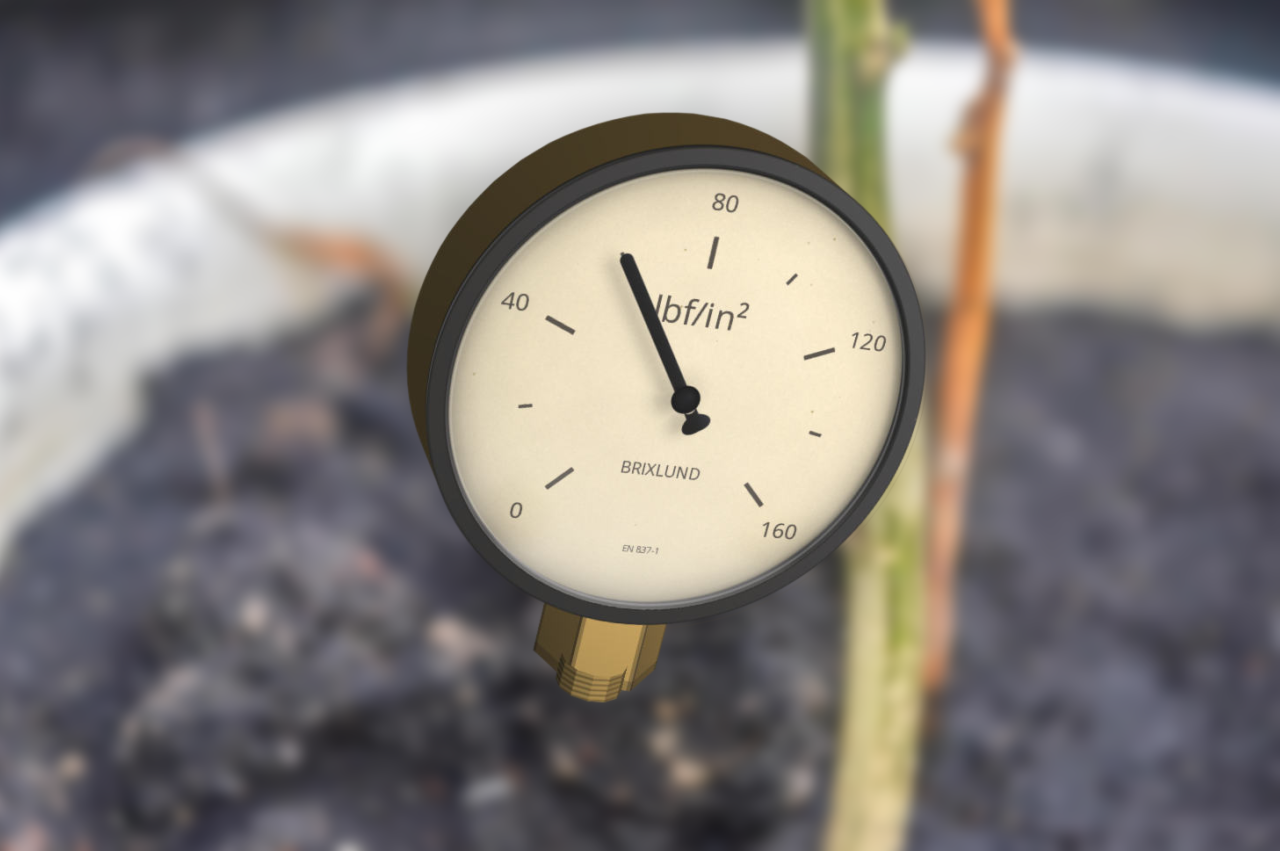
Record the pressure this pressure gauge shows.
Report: 60 psi
